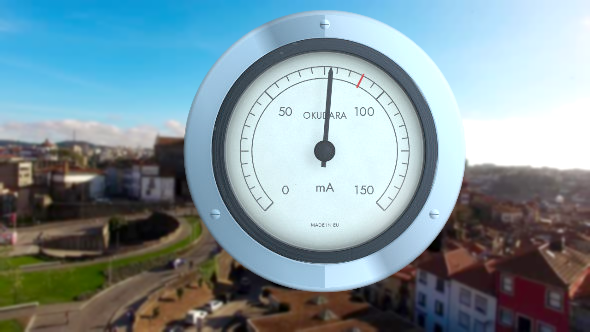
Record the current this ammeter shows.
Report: 77.5 mA
